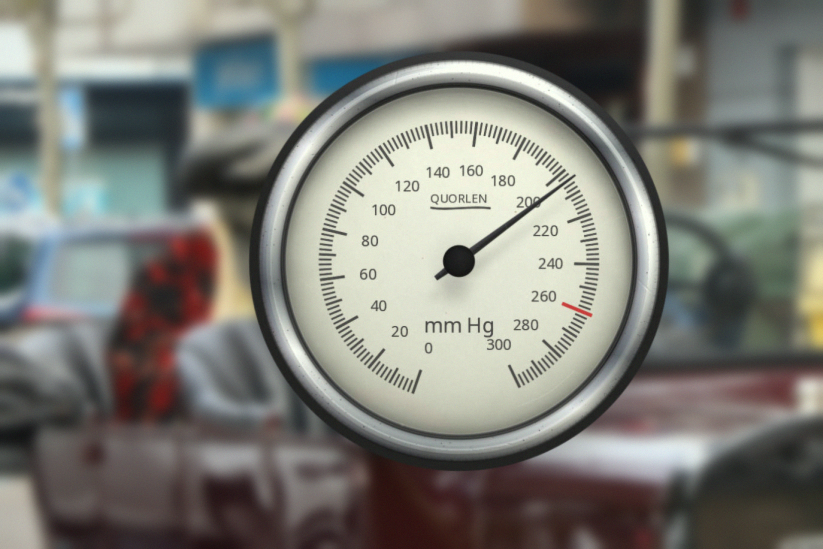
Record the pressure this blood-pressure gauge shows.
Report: 204 mmHg
